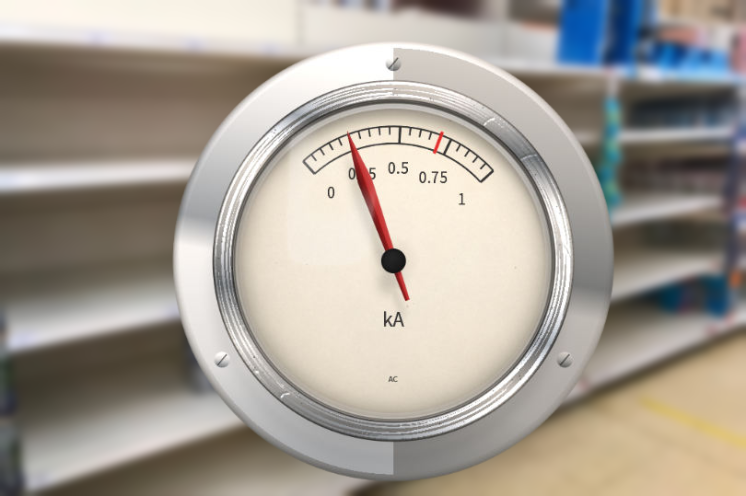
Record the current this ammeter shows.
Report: 0.25 kA
